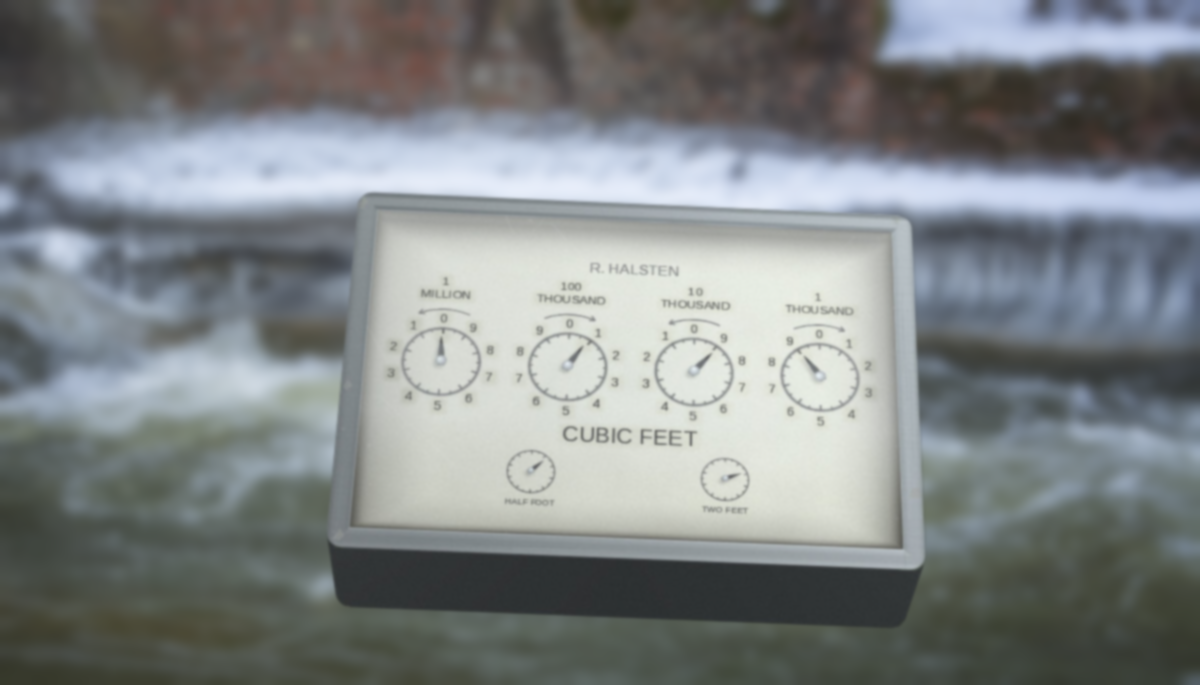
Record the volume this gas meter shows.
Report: 8900 ft³
